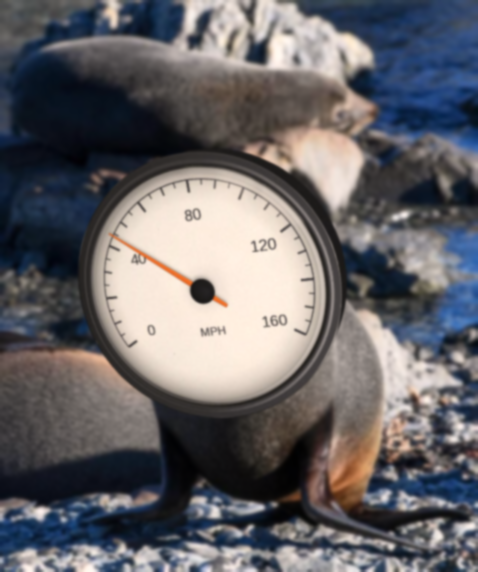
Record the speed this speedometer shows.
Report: 45 mph
